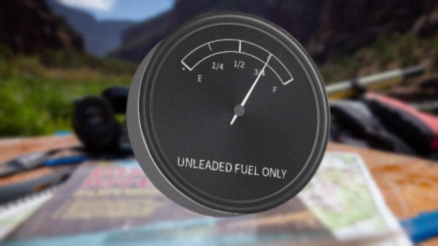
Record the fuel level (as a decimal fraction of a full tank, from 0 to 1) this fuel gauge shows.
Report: 0.75
